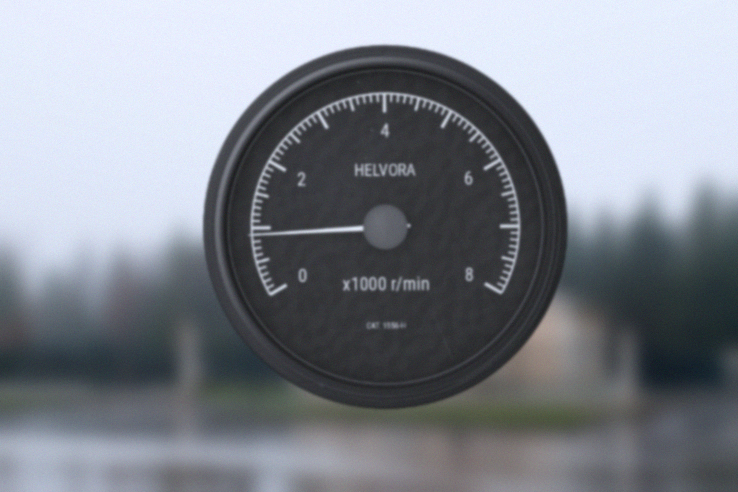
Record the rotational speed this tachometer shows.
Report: 900 rpm
